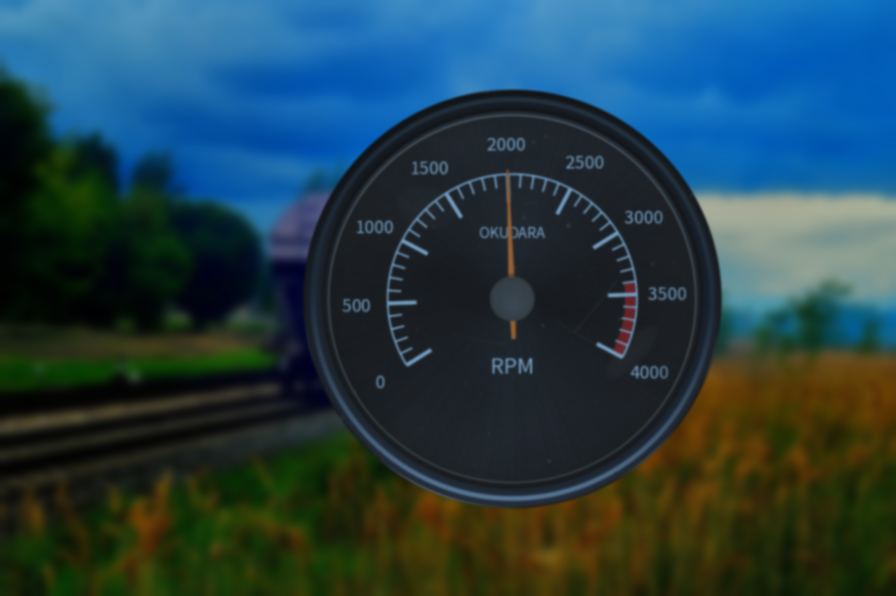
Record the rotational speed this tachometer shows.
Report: 2000 rpm
